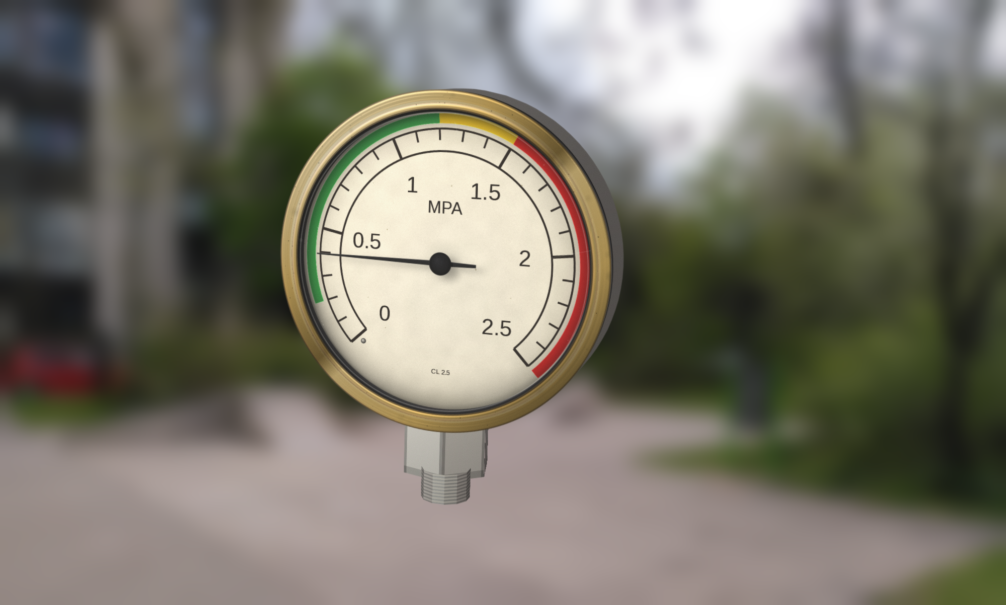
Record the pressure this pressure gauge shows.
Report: 0.4 MPa
